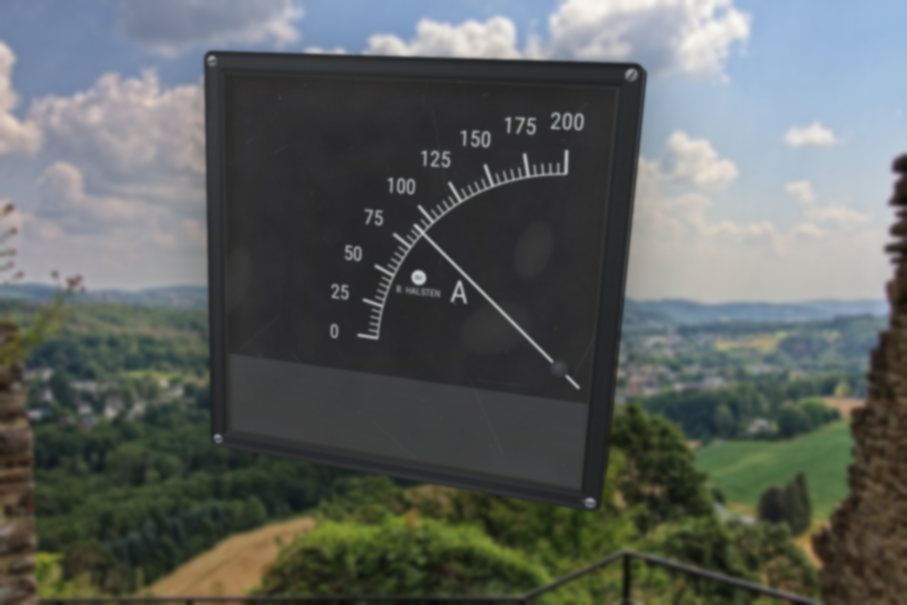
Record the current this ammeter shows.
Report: 90 A
